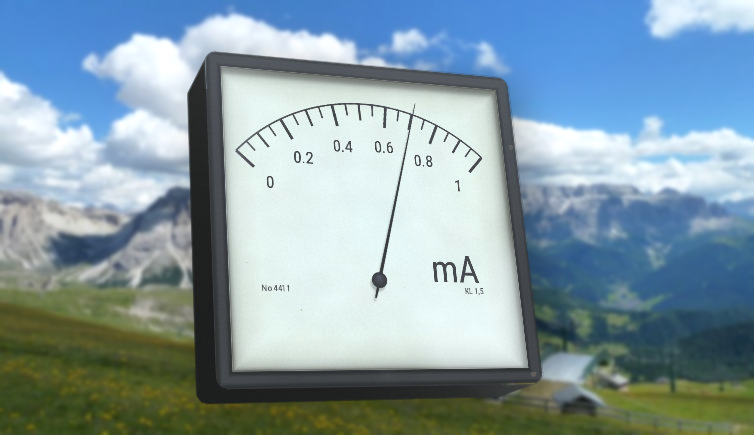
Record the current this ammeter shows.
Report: 0.7 mA
